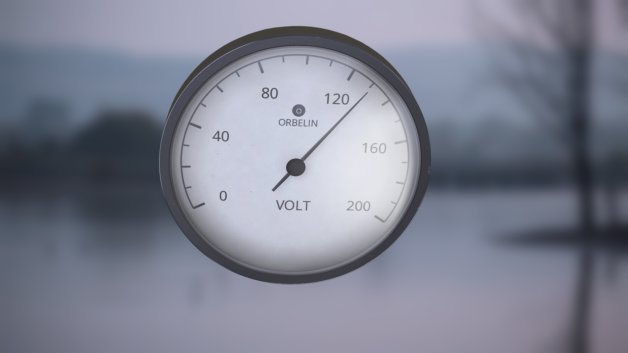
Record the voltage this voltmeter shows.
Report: 130 V
